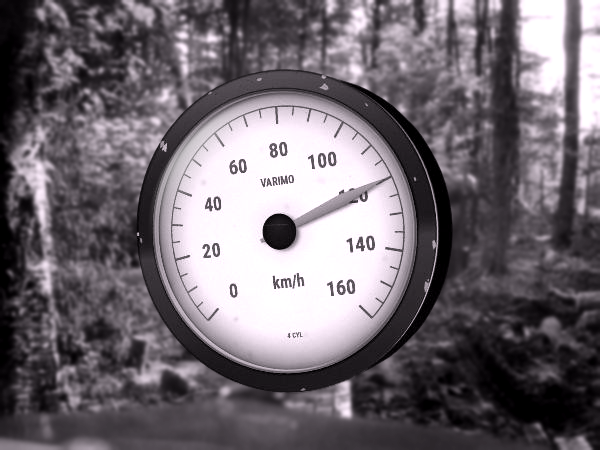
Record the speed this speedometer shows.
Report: 120 km/h
